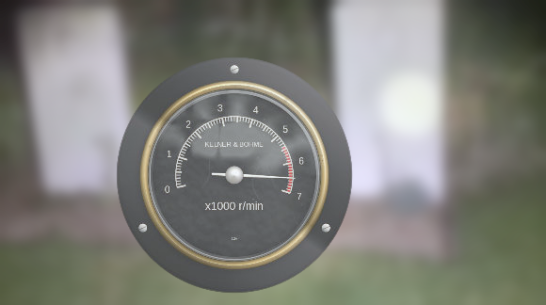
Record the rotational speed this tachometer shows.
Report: 6500 rpm
